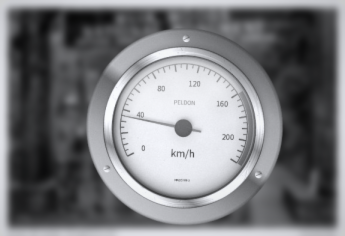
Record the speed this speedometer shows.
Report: 35 km/h
